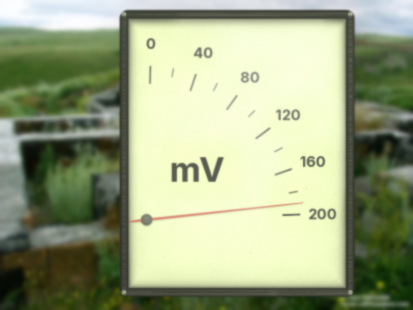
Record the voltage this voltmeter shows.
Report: 190 mV
